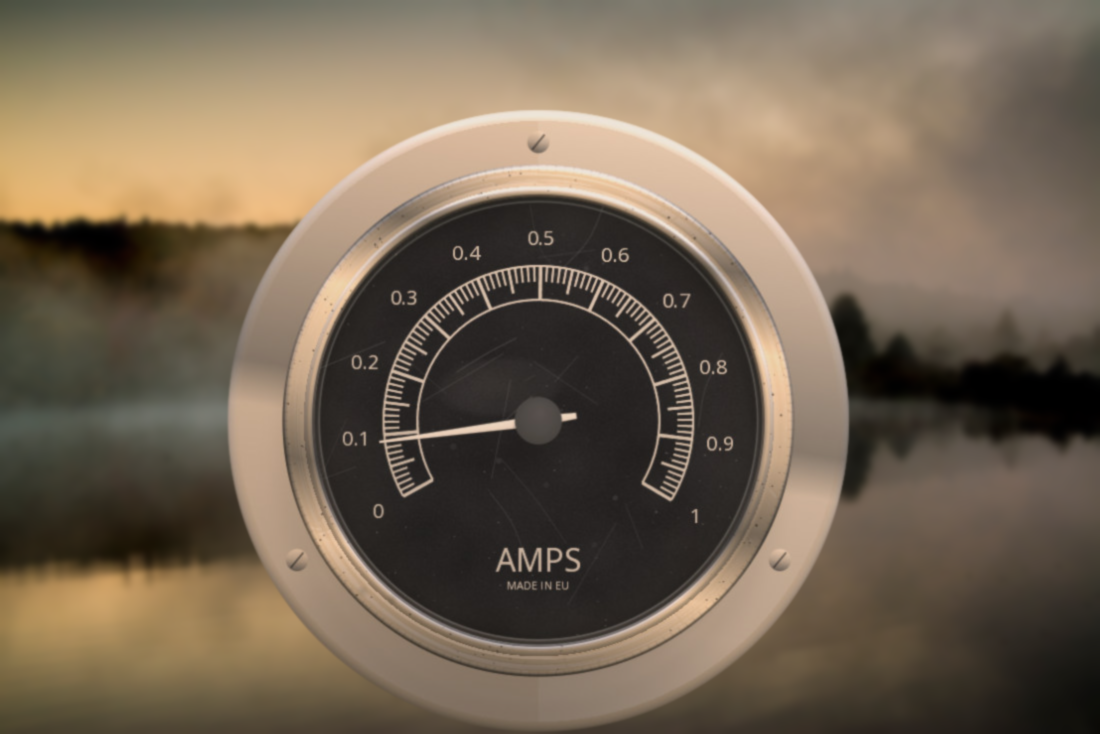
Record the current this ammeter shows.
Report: 0.09 A
